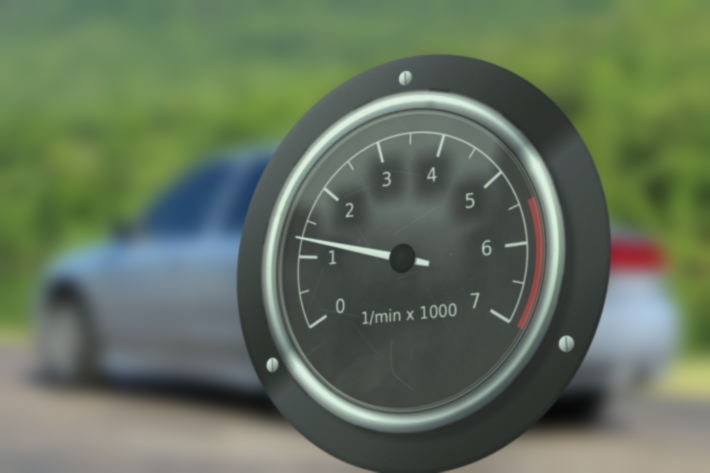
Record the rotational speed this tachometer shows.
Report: 1250 rpm
